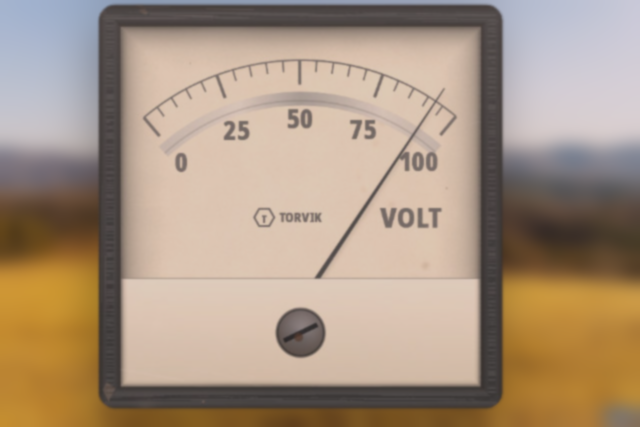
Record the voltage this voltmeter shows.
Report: 92.5 V
